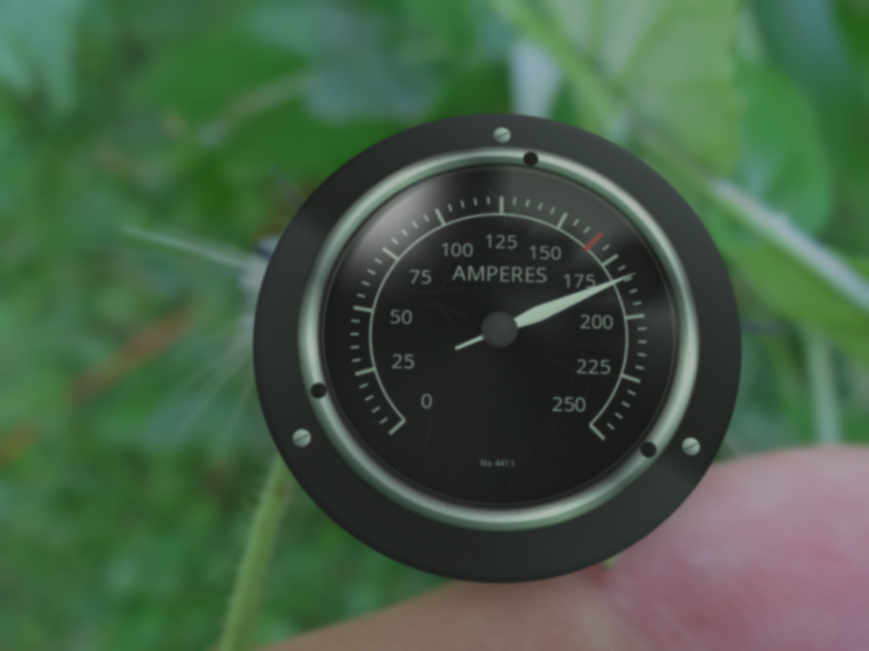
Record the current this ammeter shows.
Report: 185 A
